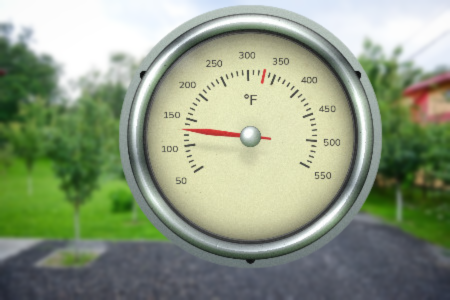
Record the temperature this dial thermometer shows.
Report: 130 °F
